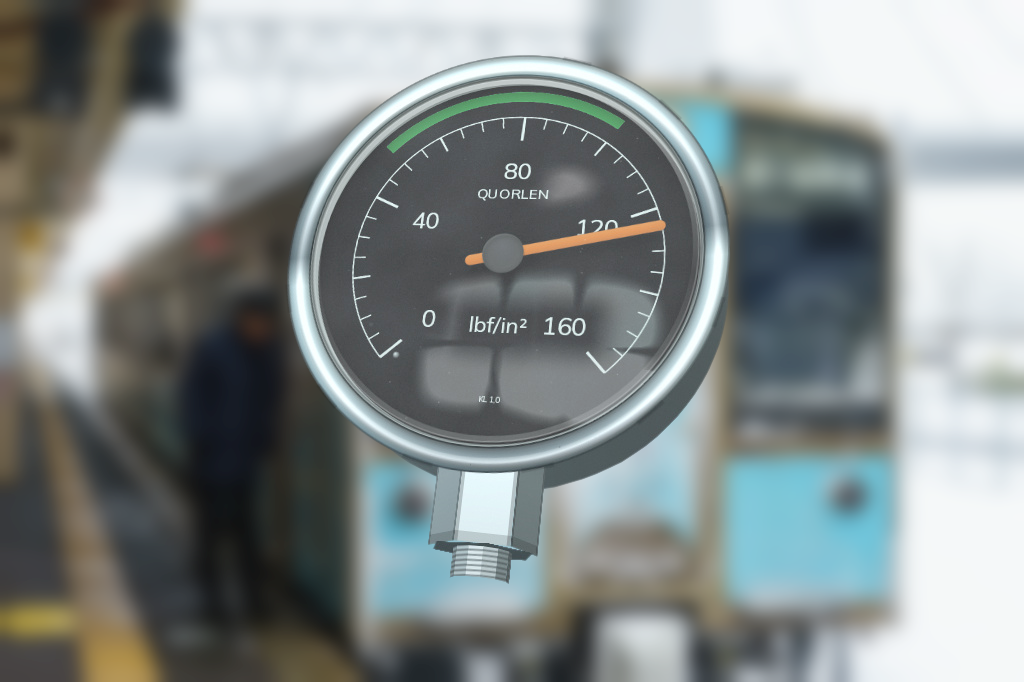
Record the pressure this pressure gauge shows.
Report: 125 psi
